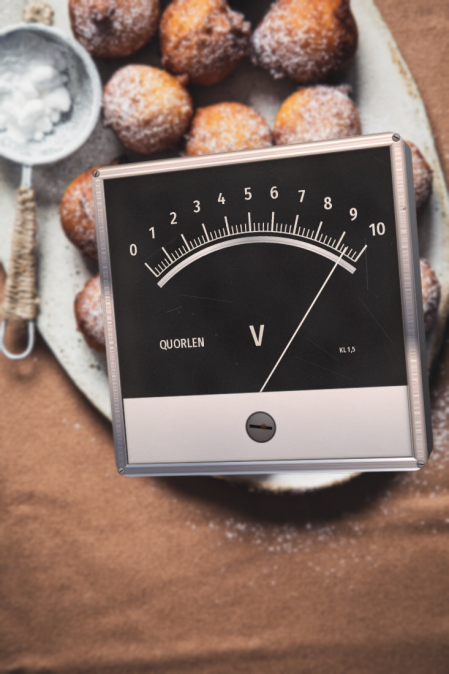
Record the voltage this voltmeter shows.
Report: 9.4 V
